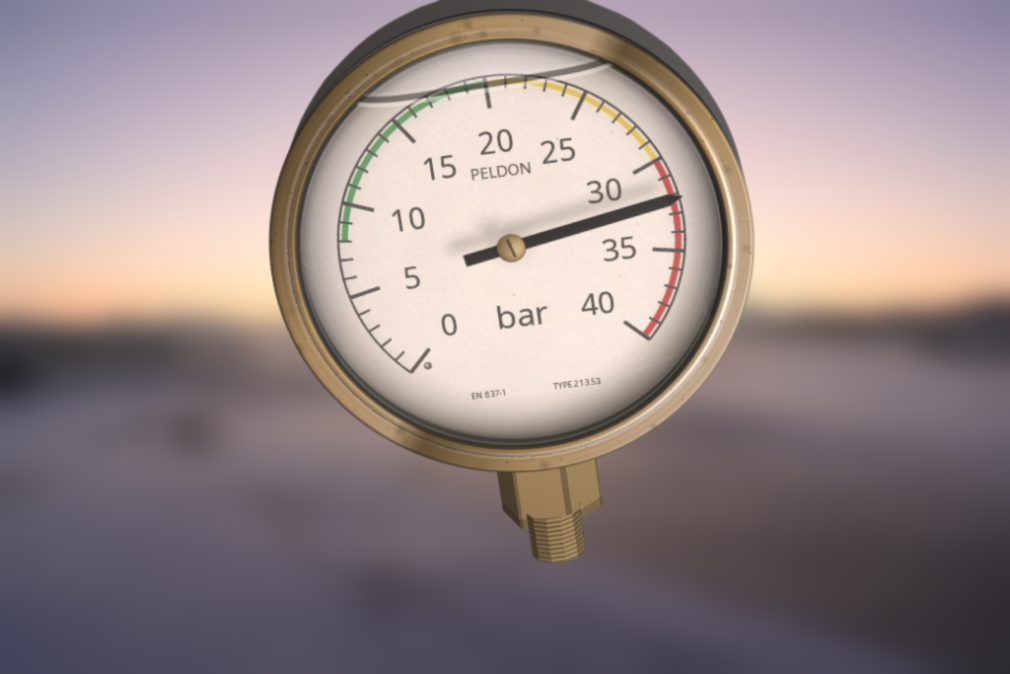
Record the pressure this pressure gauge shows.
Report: 32 bar
